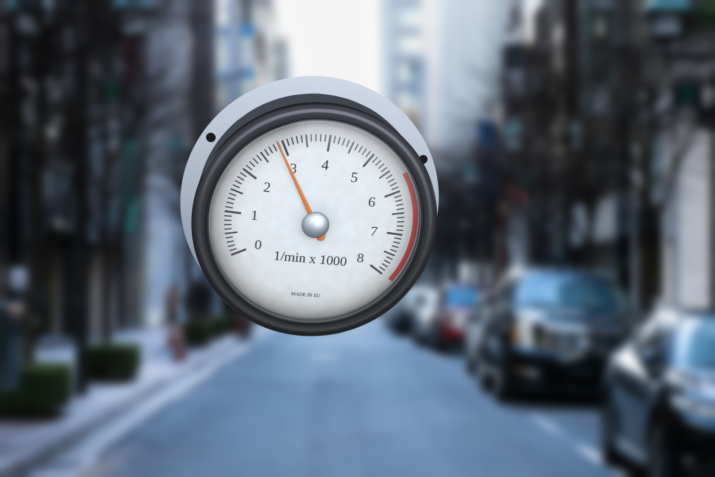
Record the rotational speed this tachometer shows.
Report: 2900 rpm
